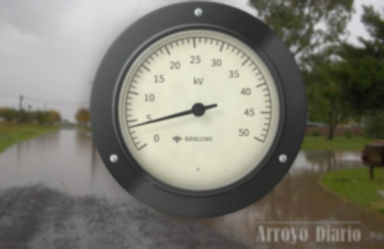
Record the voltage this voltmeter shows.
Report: 4 kV
